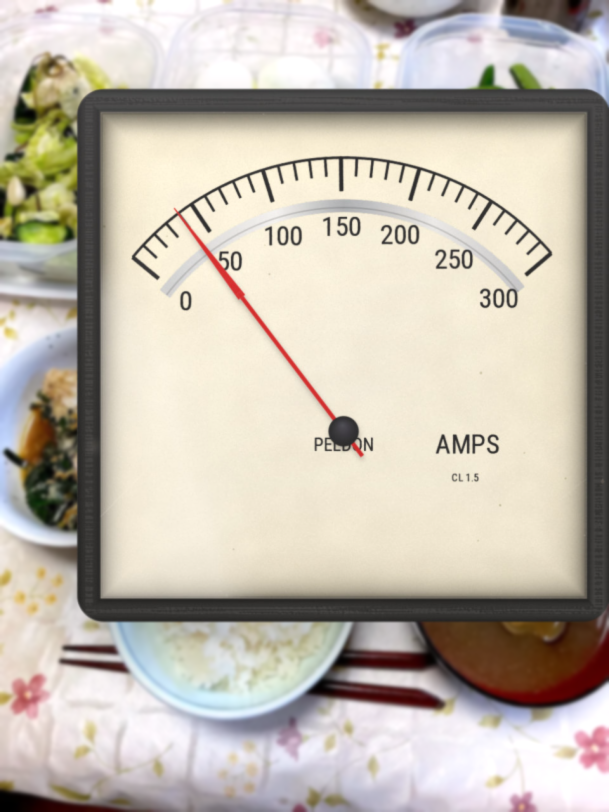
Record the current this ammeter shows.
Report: 40 A
